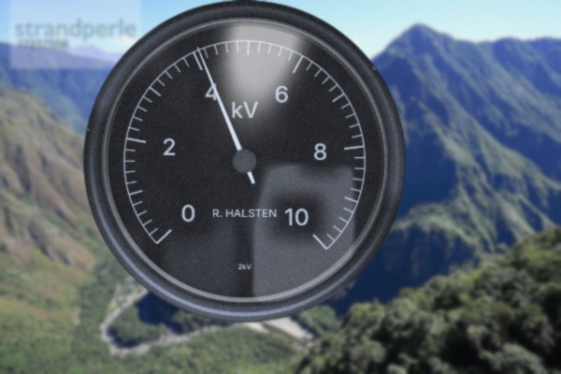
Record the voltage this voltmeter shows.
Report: 4.1 kV
